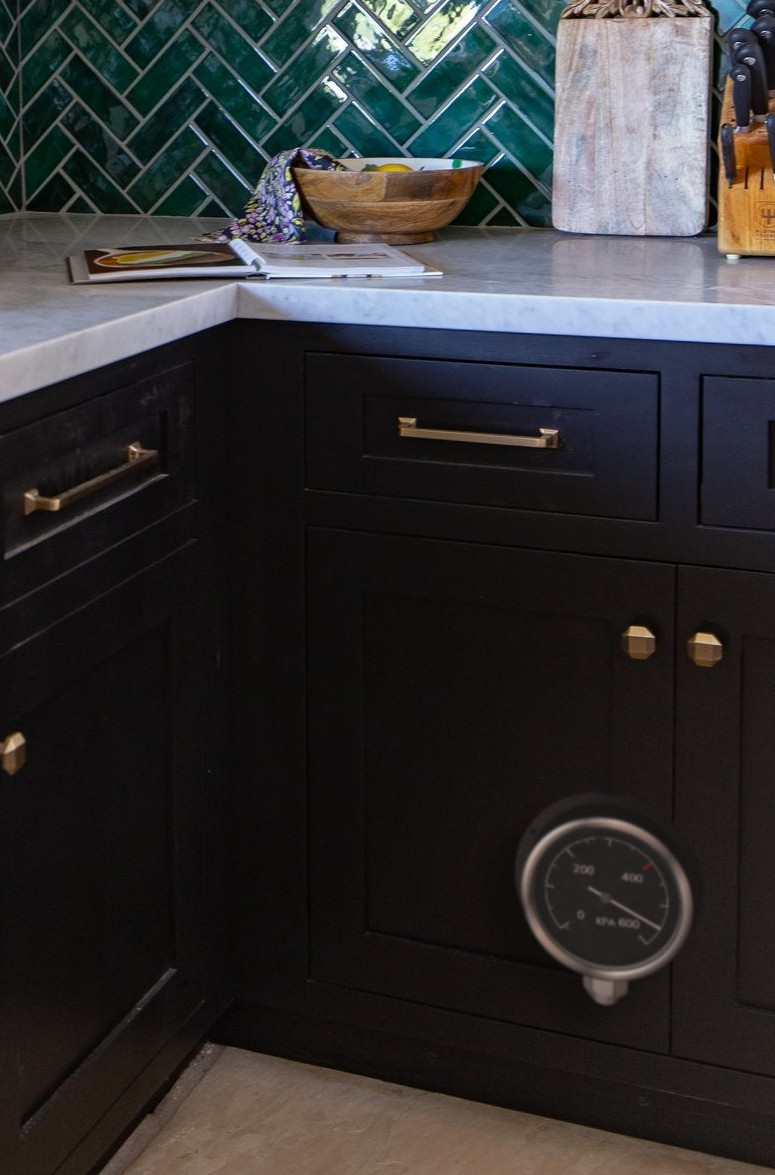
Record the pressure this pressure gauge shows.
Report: 550 kPa
